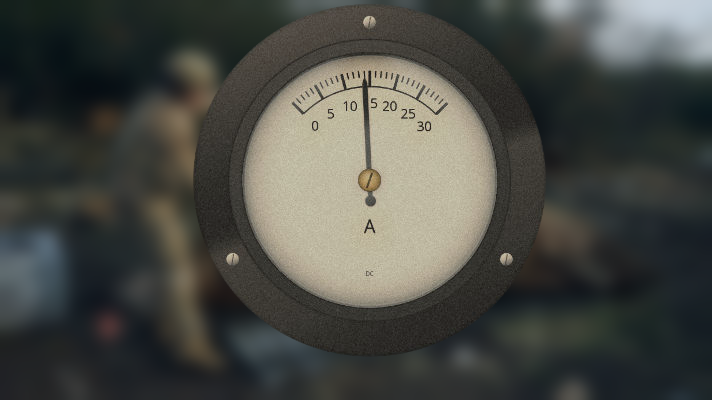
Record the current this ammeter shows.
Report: 14 A
